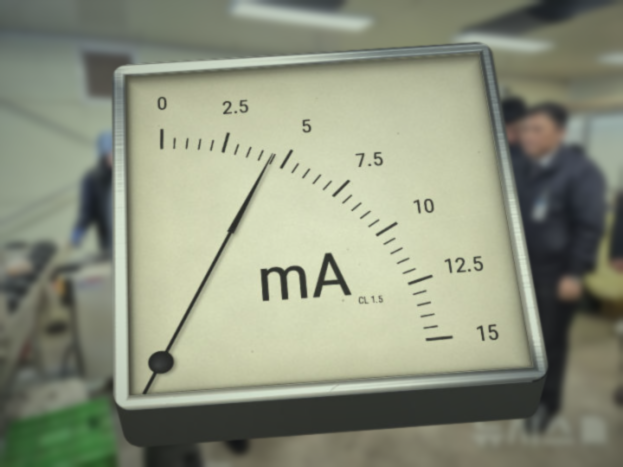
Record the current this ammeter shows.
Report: 4.5 mA
